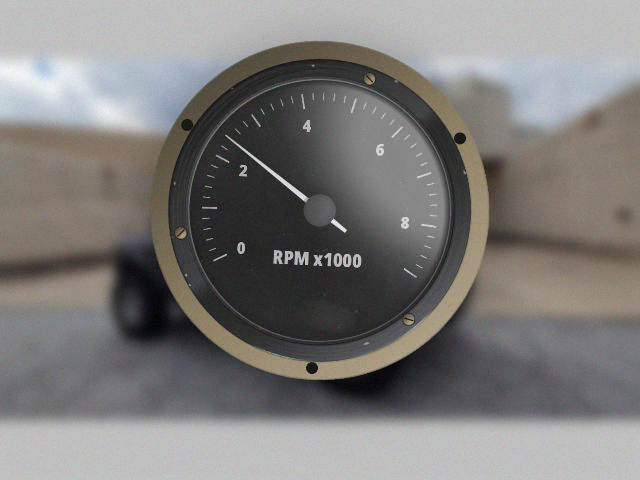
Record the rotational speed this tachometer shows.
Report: 2400 rpm
